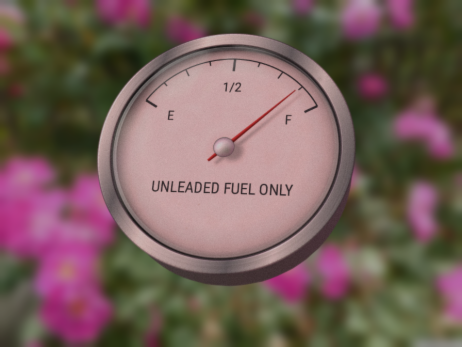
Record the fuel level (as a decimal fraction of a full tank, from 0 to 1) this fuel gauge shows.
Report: 0.875
